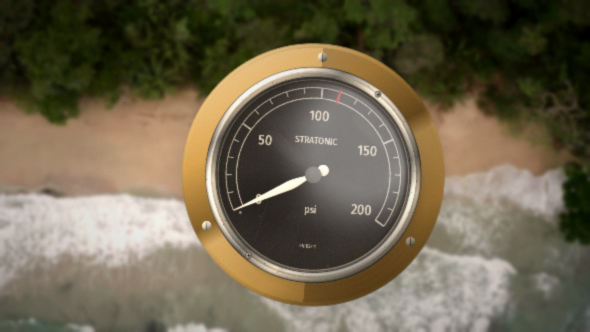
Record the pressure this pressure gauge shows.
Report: 0 psi
